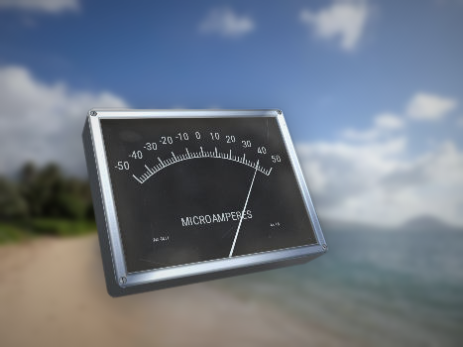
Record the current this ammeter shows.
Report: 40 µA
